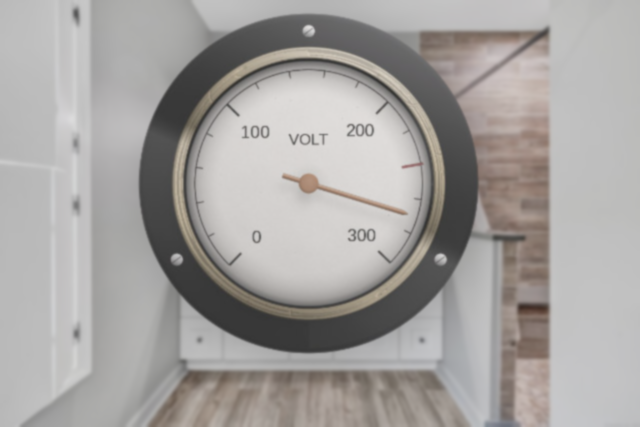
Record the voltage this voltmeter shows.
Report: 270 V
